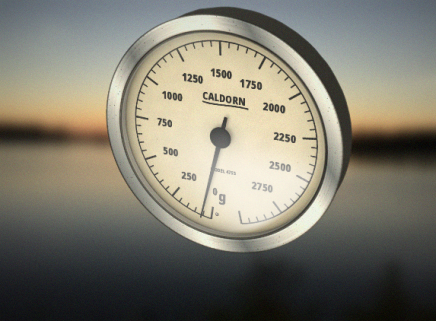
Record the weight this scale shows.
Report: 50 g
